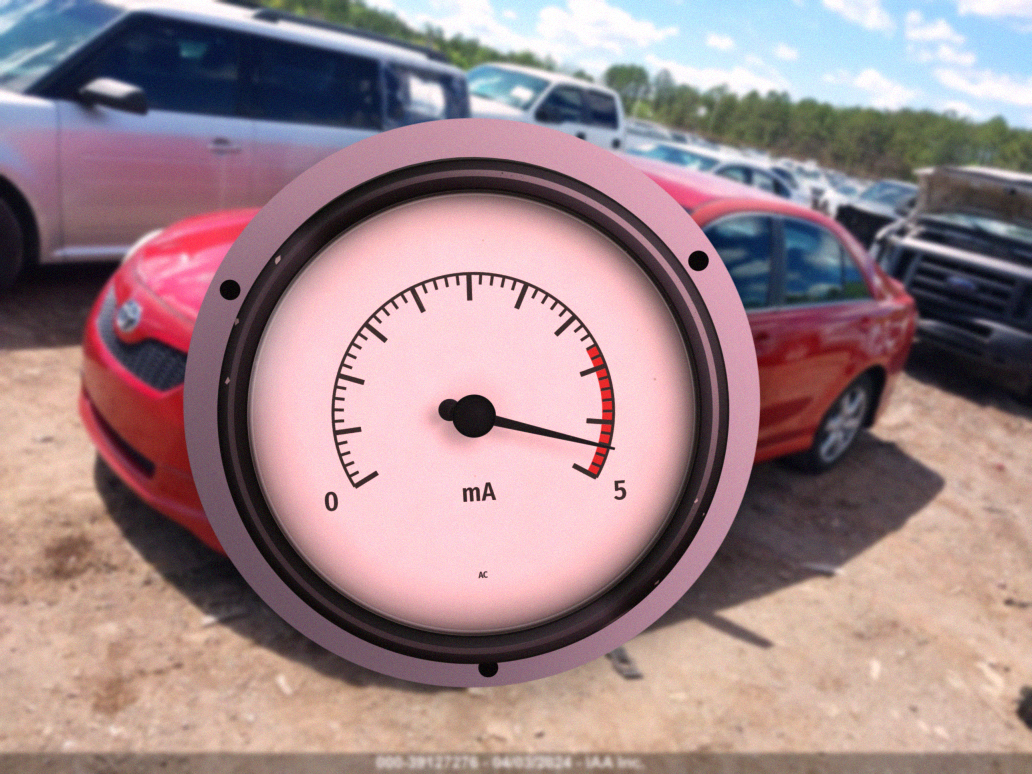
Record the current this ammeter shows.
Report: 4.7 mA
